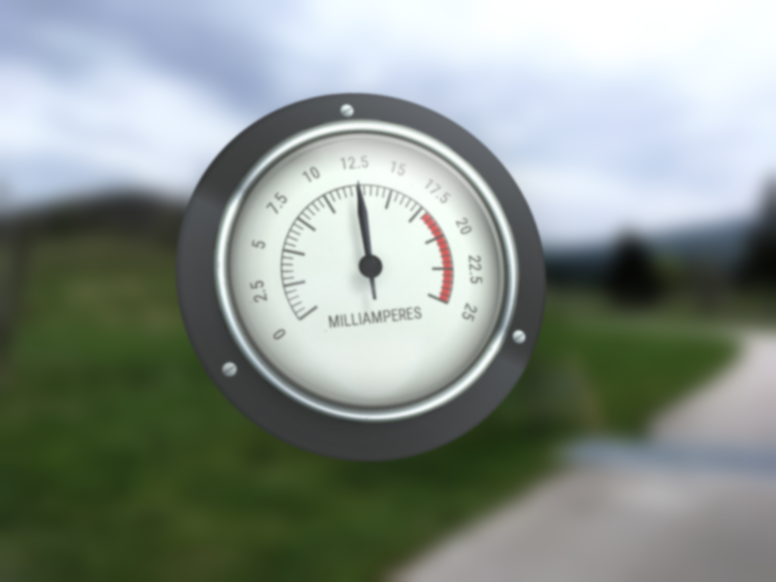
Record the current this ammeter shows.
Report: 12.5 mA
